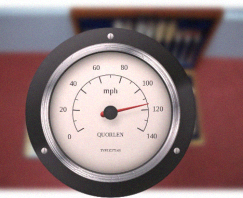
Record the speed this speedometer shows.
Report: 115 mph
